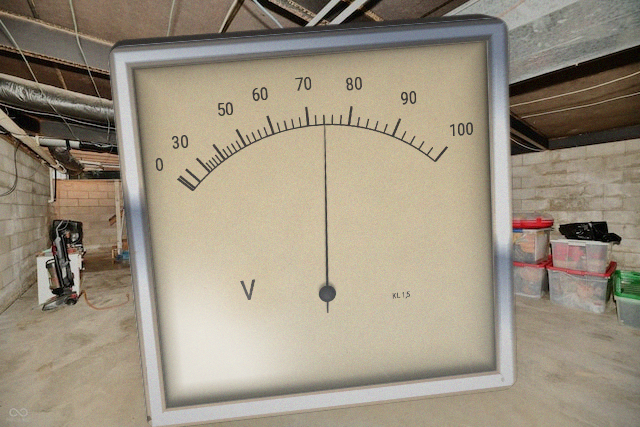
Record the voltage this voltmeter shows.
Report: 74 V
